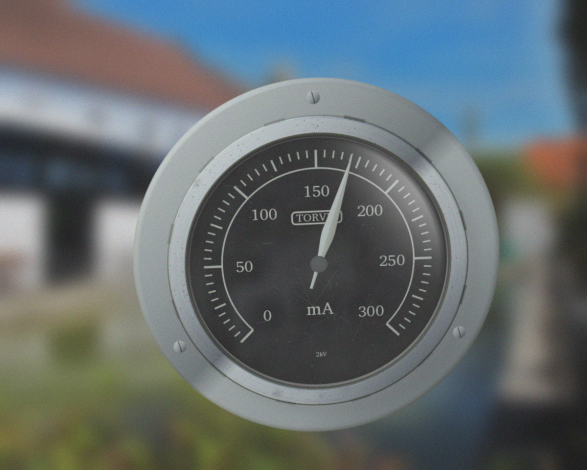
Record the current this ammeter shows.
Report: 170 mA
